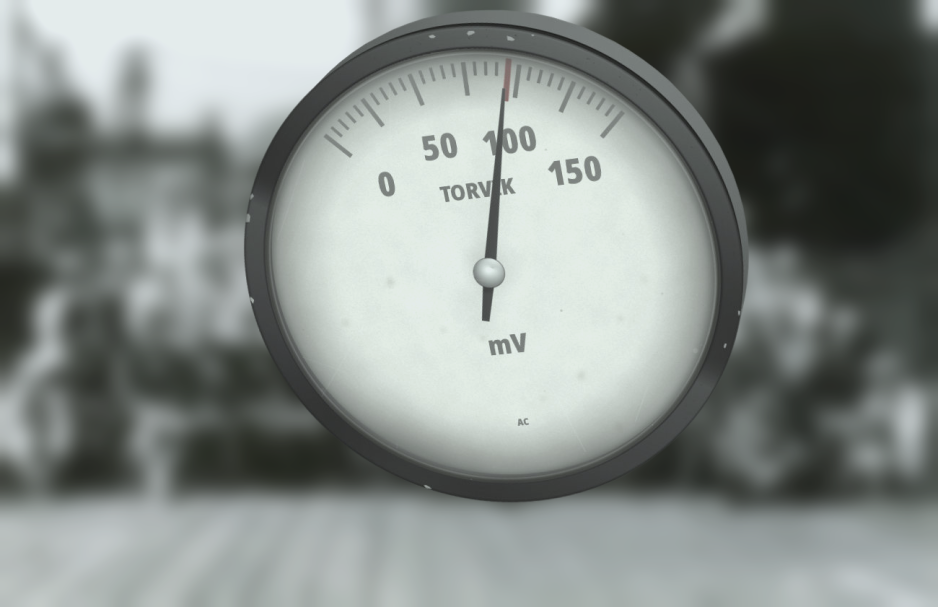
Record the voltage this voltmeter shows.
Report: 95 mV
